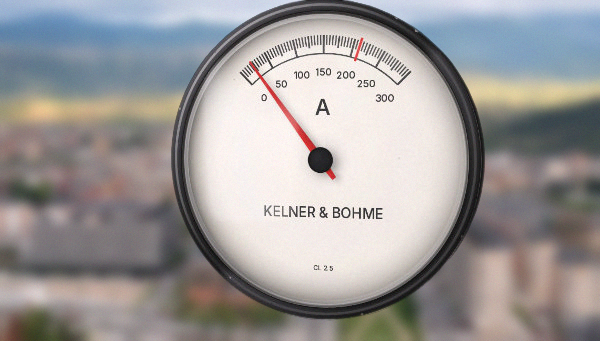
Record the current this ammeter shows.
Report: 25 A
